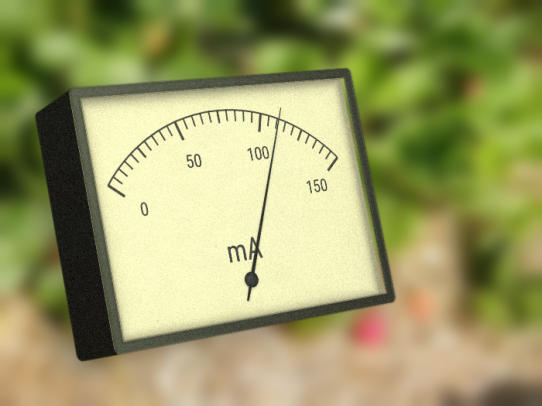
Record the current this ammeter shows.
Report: 110 mA
